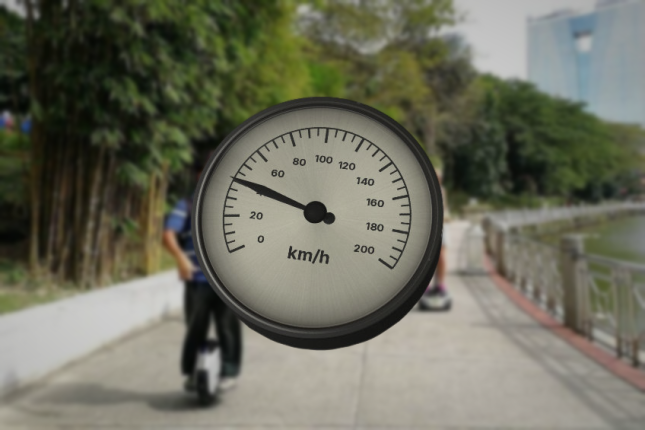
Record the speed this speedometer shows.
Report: 40 km/h
